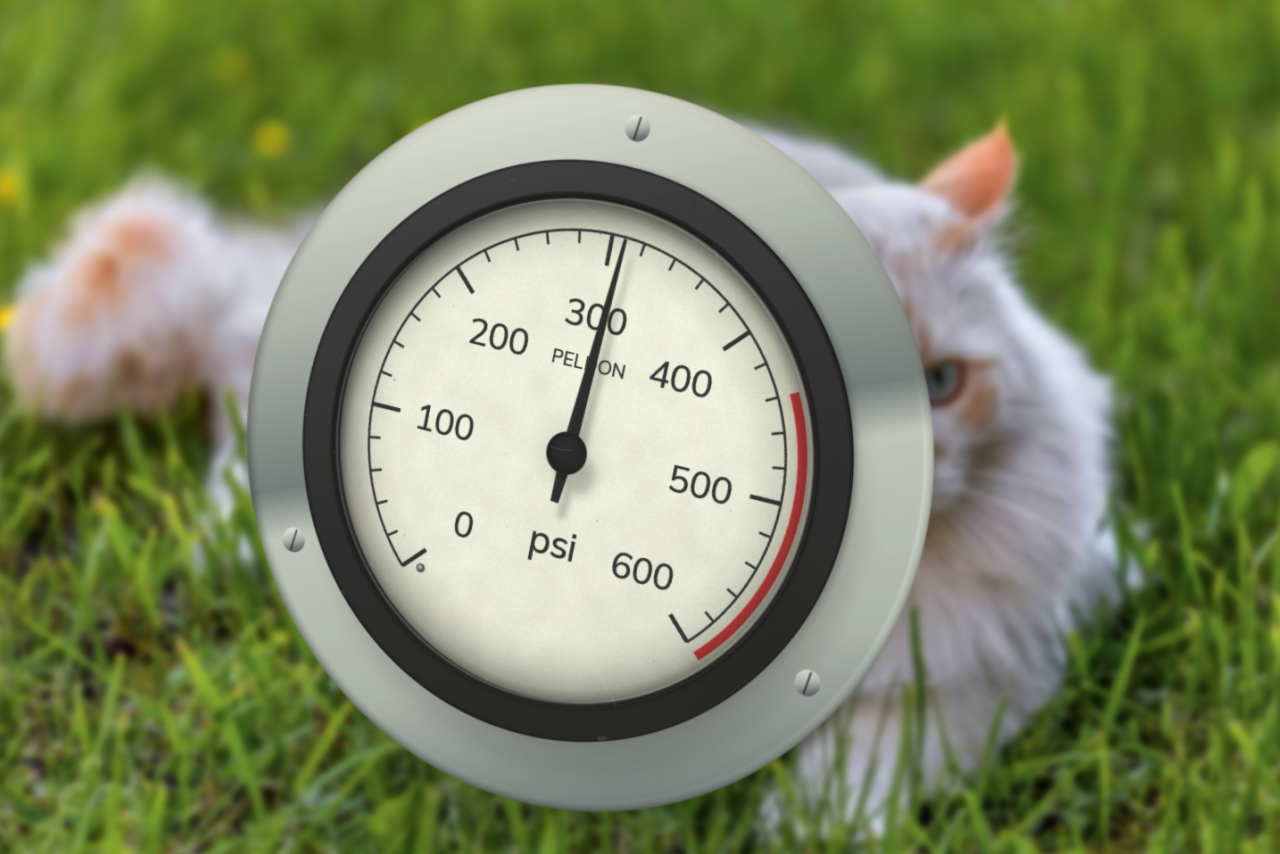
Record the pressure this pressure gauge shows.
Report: 310 psi
